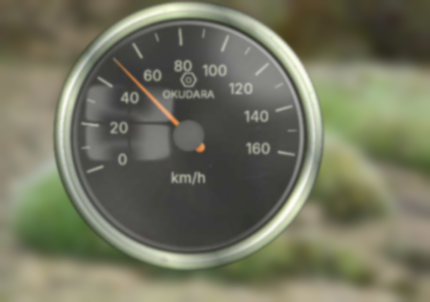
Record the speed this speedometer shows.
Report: 50 km/h
